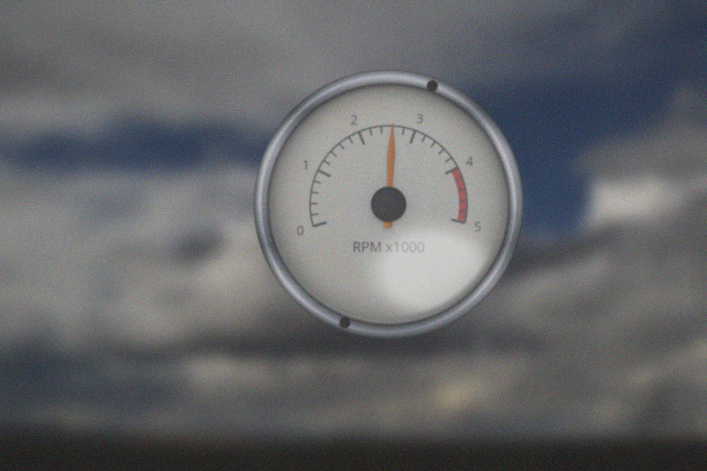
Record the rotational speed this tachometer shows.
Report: 2600 rpm
